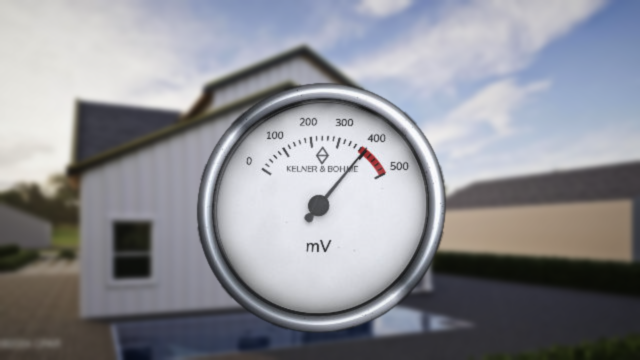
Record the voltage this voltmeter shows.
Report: 400 mV
